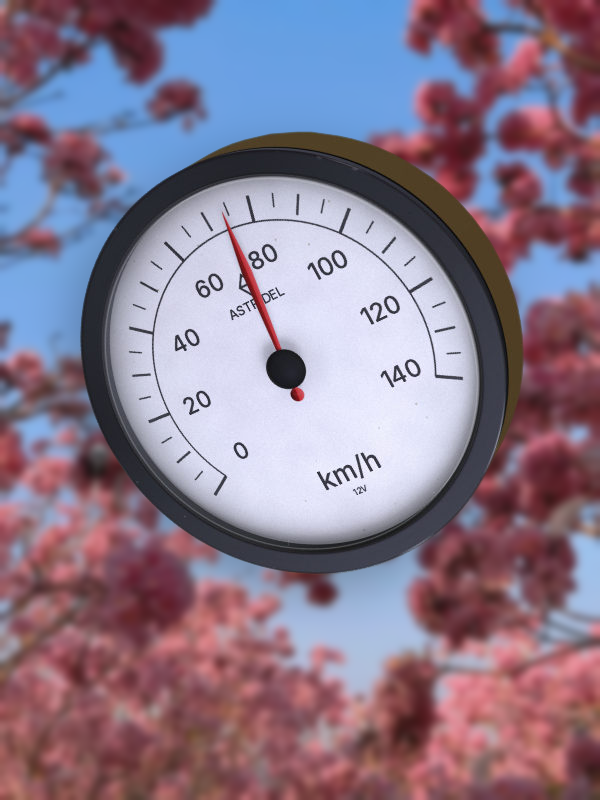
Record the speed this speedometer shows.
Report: 75 km/h
